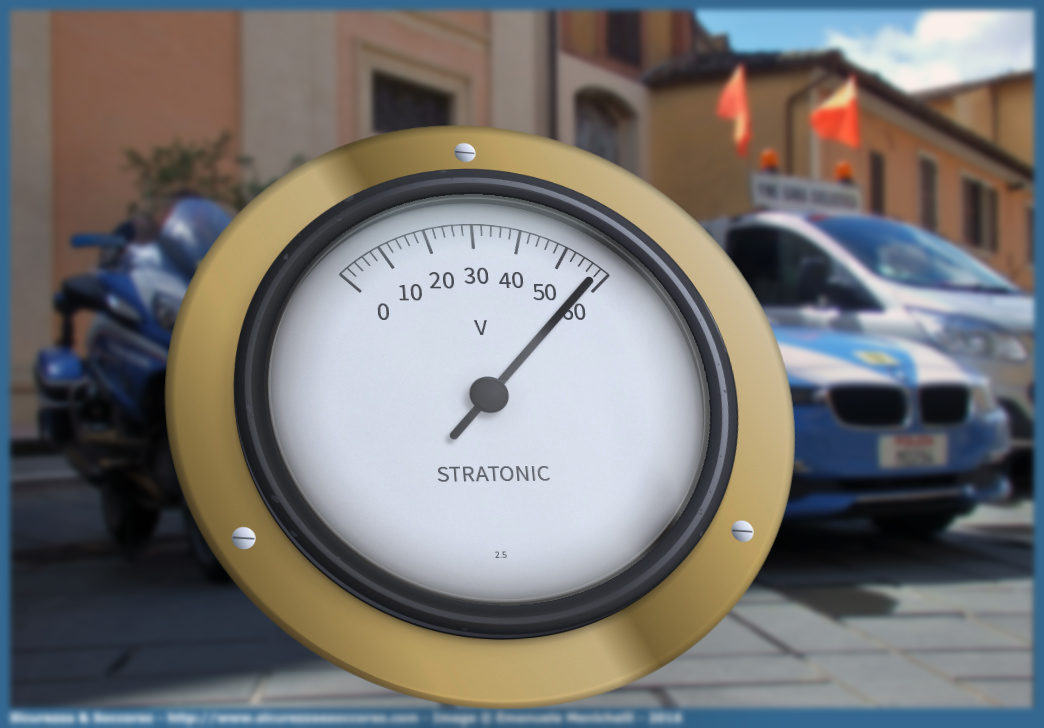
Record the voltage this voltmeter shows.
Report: 58 V
